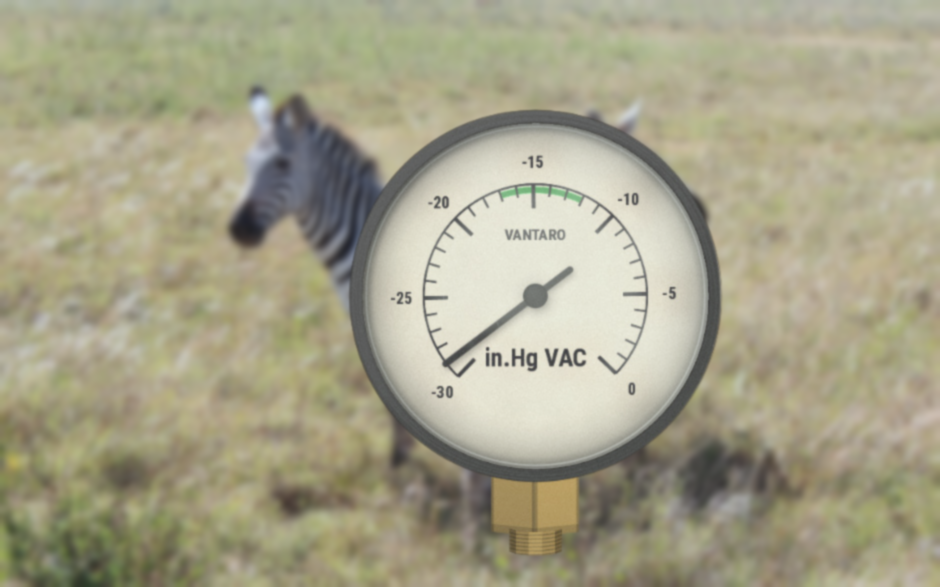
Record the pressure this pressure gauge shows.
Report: -29 inHg
